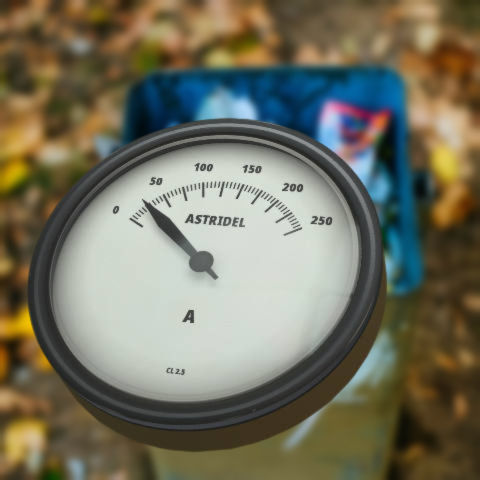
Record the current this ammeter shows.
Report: 25 A
